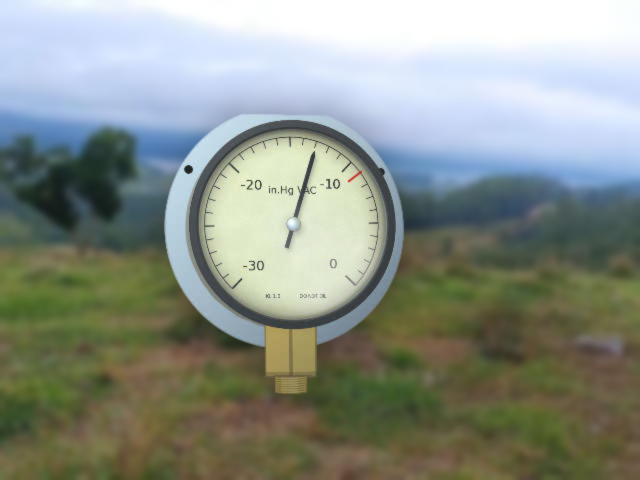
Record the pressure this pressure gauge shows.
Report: -13 inHg
